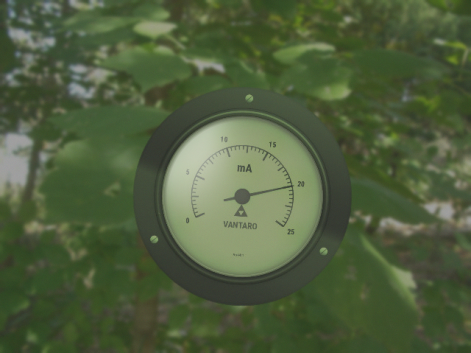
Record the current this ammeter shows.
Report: 20 mA
